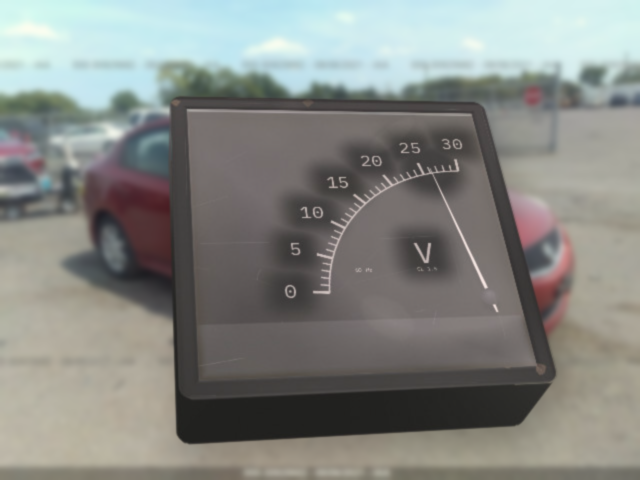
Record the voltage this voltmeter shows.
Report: 26 V
